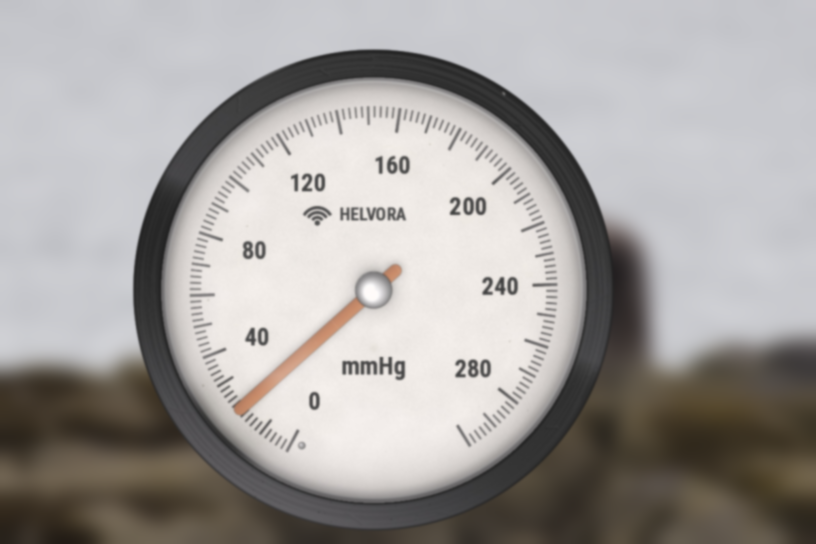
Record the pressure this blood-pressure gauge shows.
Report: 20 mmHg
